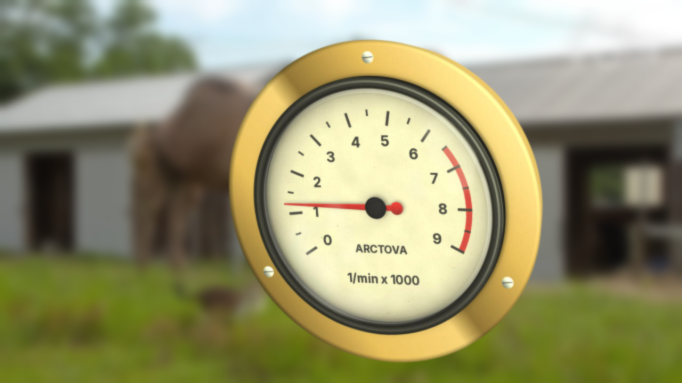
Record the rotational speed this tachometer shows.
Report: 1250 rpm
